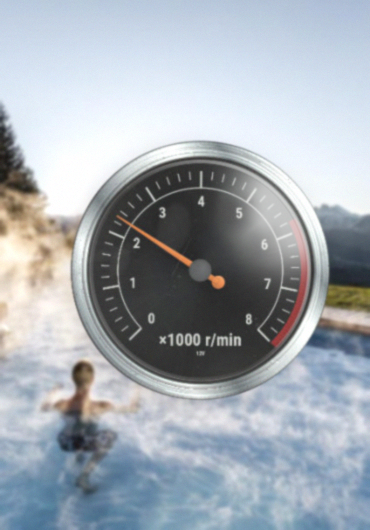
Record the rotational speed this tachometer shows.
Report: 2300 rpm
